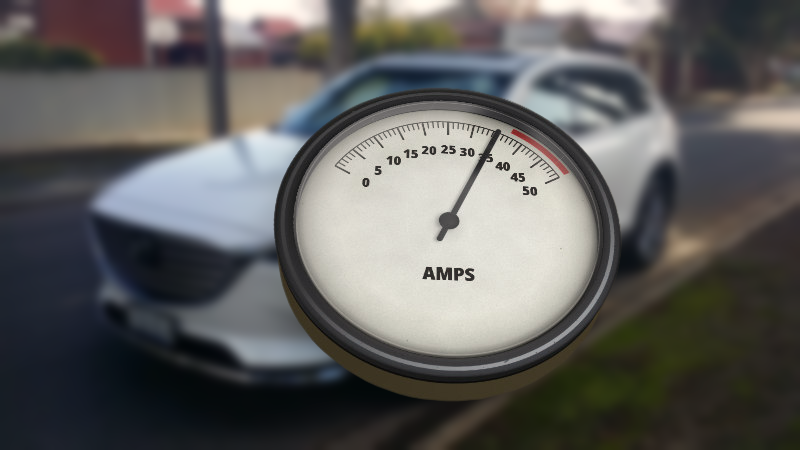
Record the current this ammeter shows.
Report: 35 A
